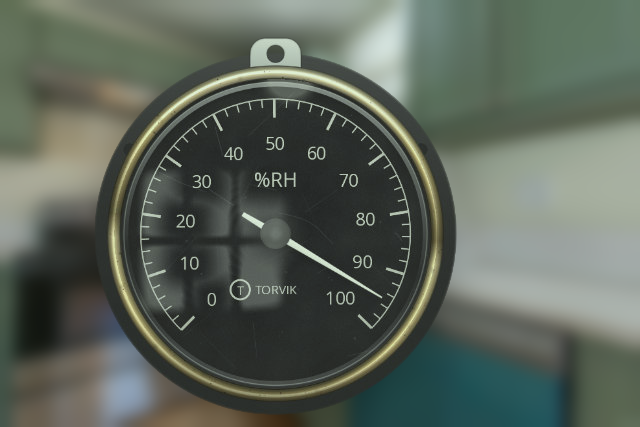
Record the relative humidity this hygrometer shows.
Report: 95 %
